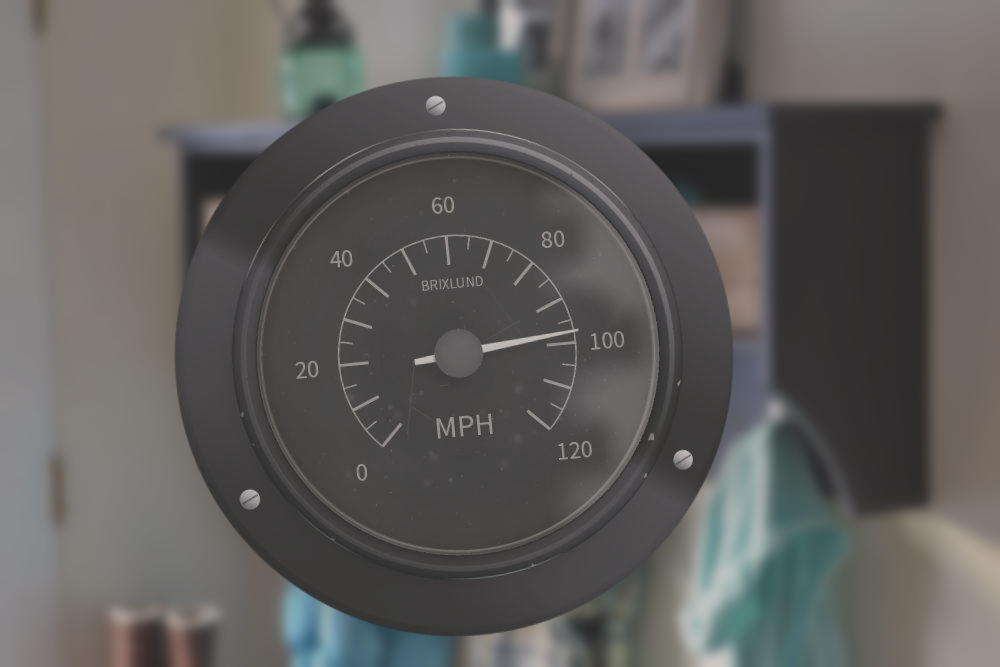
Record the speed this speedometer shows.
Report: 97.5 mph
